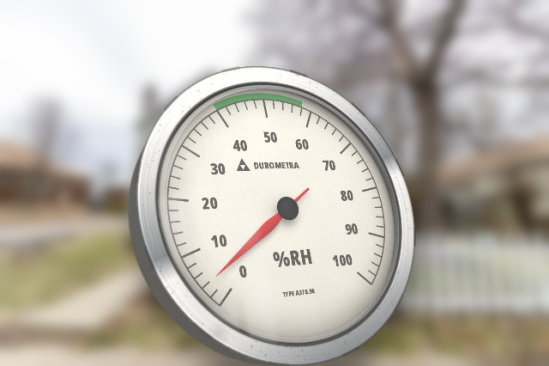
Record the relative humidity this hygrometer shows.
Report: 4 %
